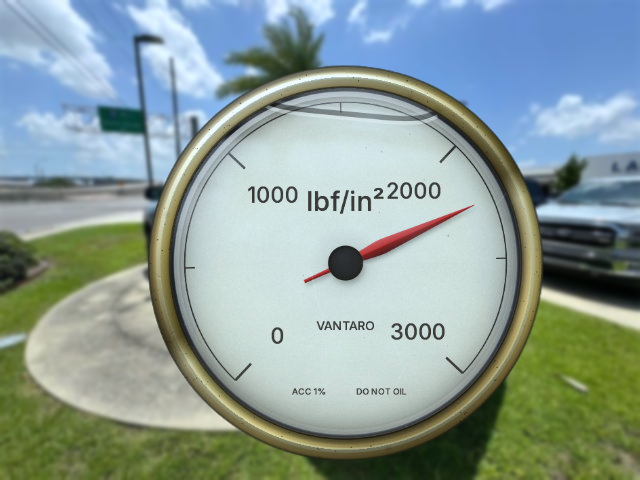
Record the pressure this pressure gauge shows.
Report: 2250 psi
